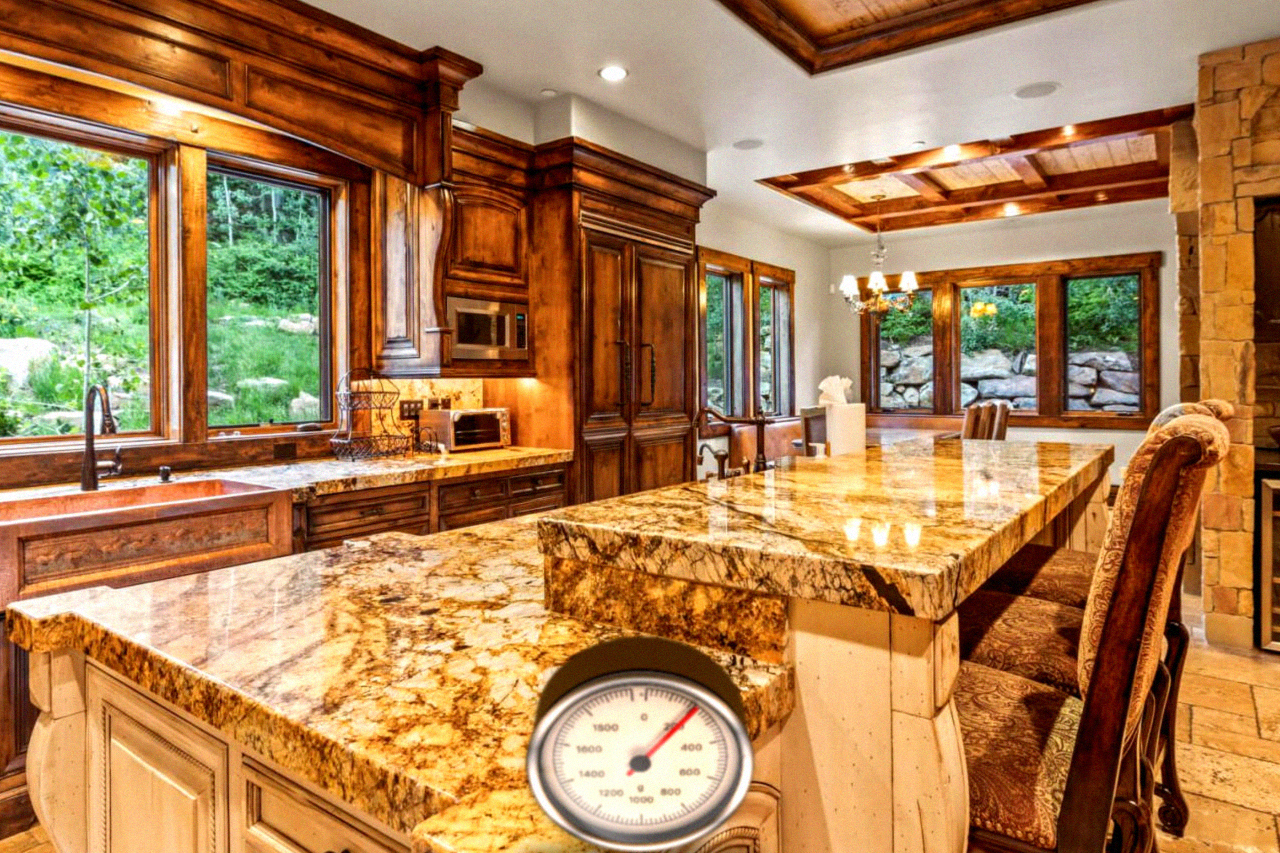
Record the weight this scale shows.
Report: 200 g
